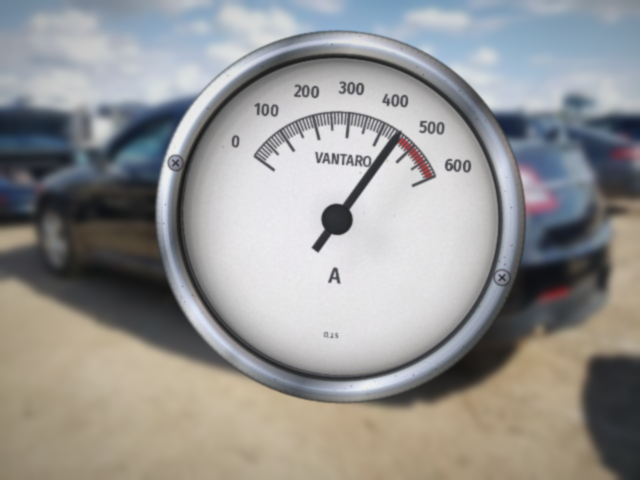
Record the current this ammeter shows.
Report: 450 A
